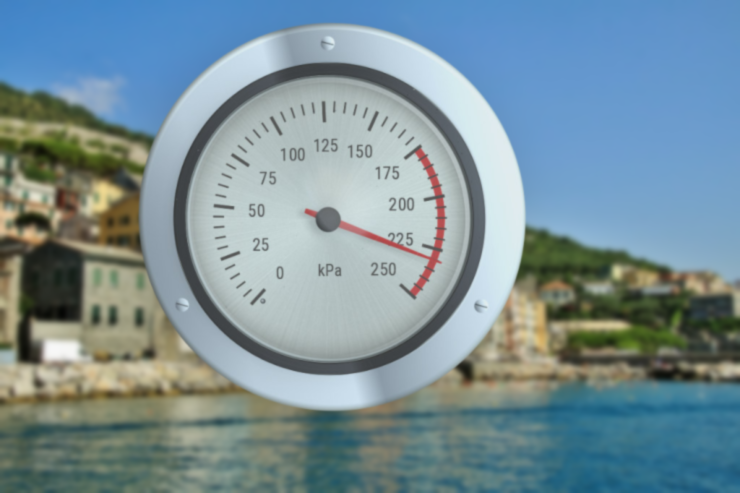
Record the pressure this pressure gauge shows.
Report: 230 kPa
